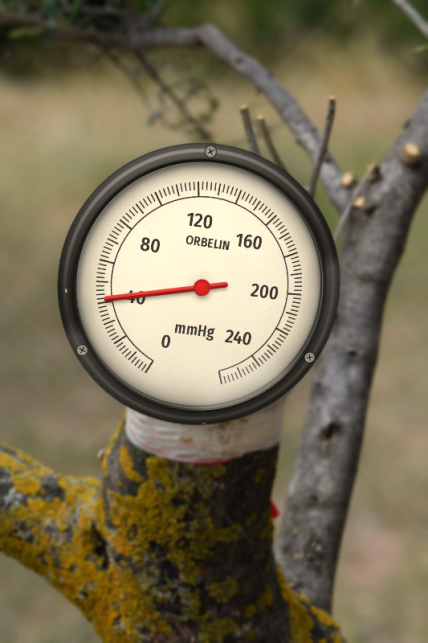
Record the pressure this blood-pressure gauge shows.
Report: 42 mmHg
